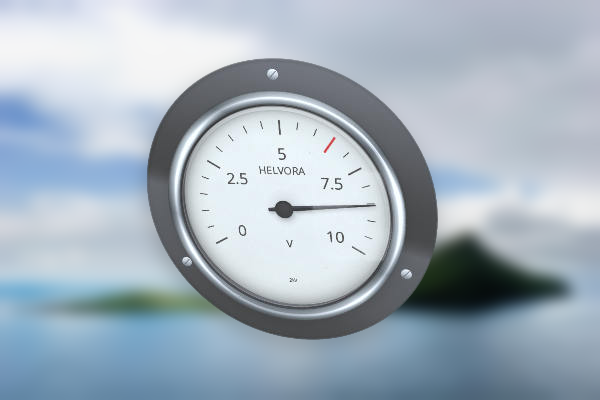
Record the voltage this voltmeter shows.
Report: 8.5 V
